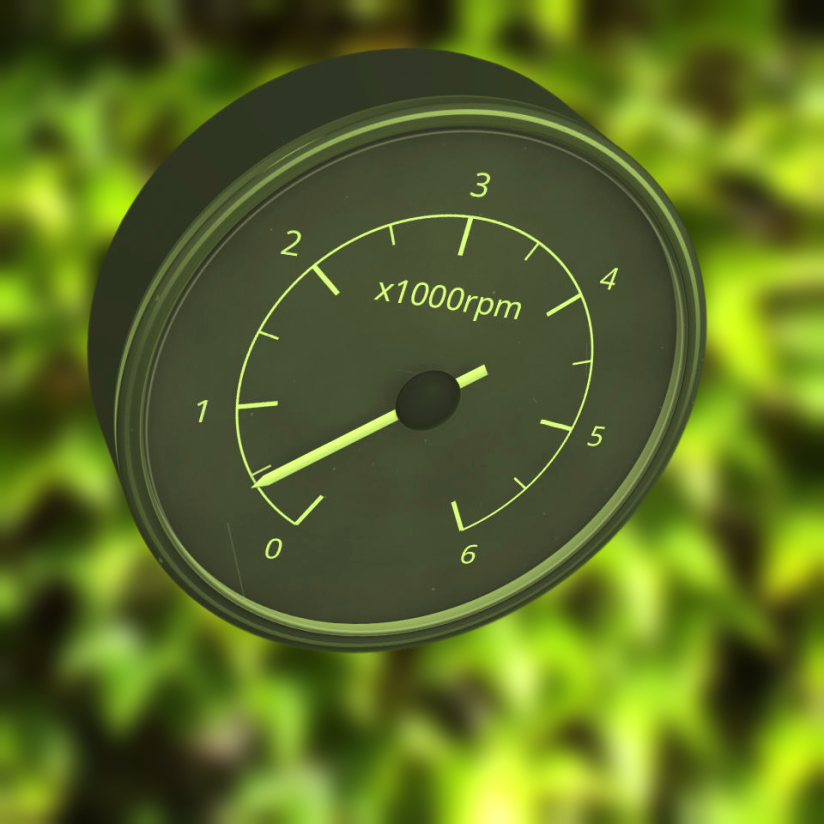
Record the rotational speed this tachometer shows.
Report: 500 rpm
